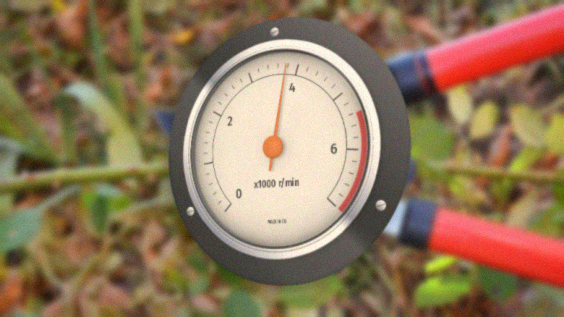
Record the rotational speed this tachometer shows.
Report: 3800 rpm
